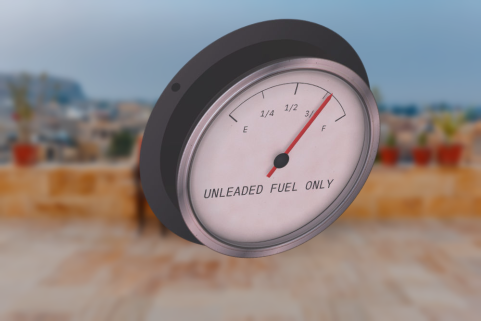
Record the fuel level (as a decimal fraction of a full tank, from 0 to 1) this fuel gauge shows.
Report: 0.75
